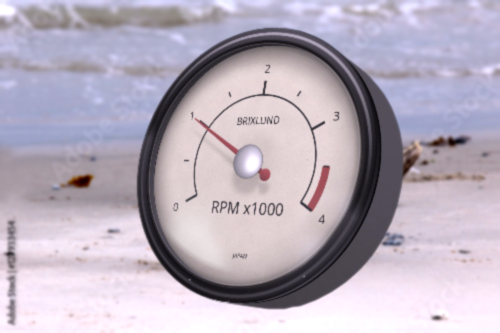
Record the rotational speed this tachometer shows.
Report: 1000 rpm
